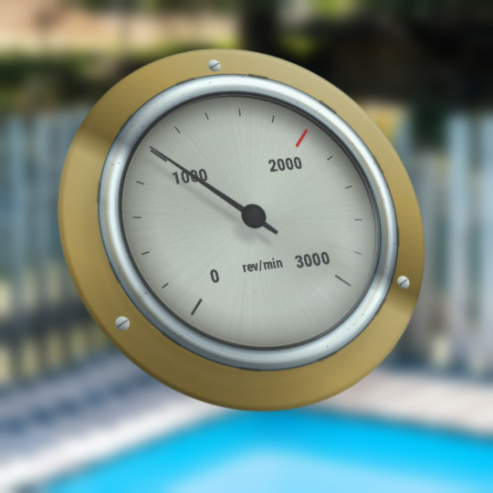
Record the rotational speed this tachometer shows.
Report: 1000 rpm
